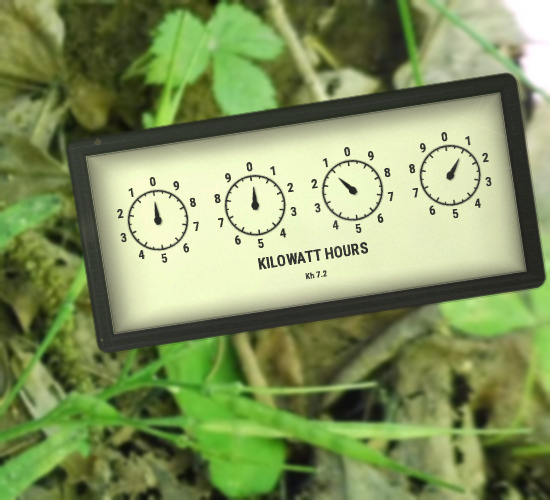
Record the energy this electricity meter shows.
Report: 11 kWh
